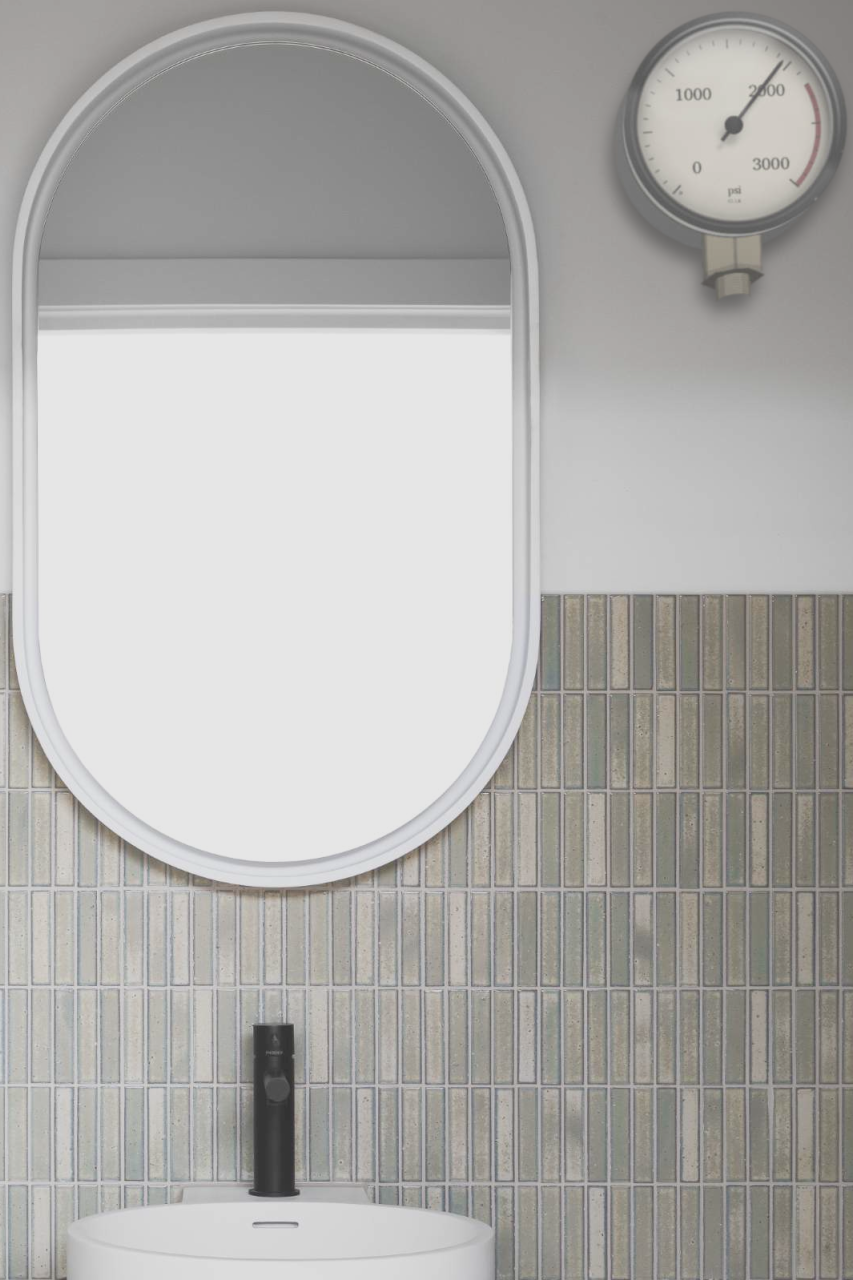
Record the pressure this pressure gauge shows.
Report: 1950 psi
